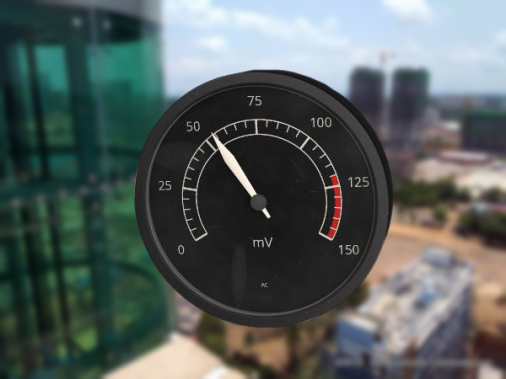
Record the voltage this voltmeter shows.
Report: 55 mV
